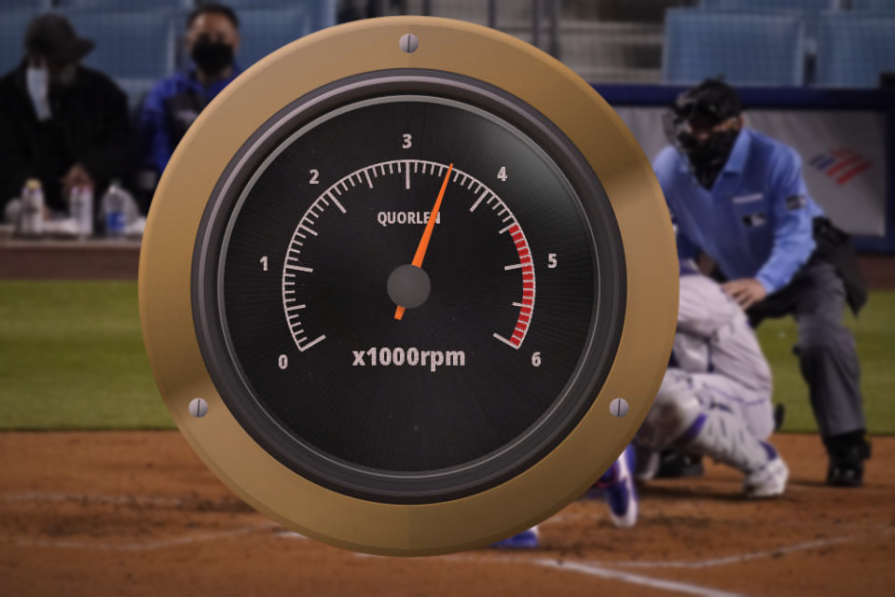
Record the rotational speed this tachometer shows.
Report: 3500 rpm
